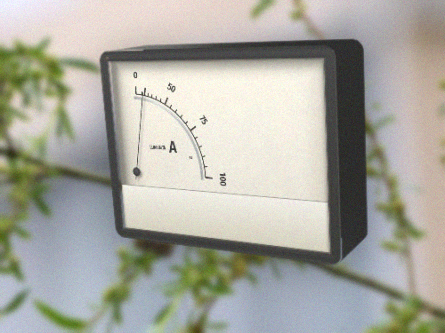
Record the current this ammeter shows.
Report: 25 A
